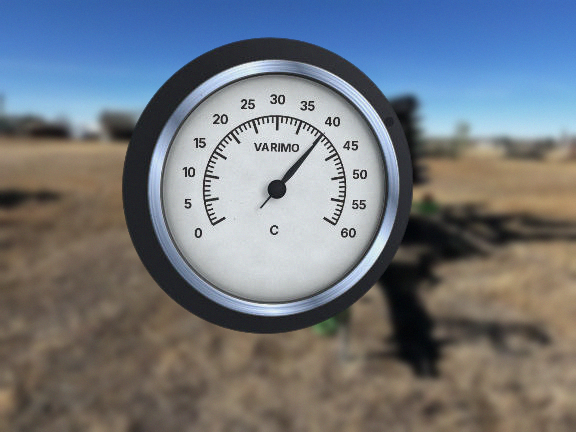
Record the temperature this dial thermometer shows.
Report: 40 °C
